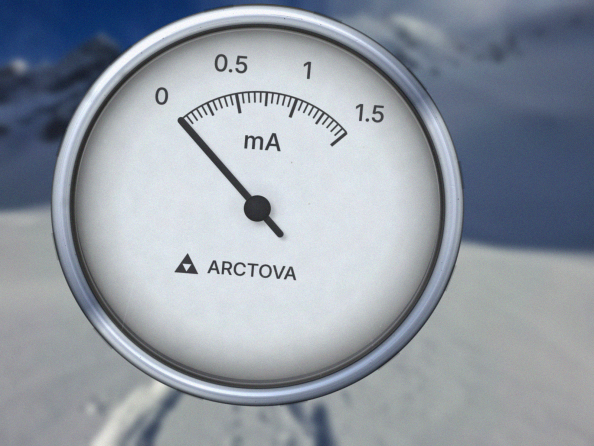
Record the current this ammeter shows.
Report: 0 mA
